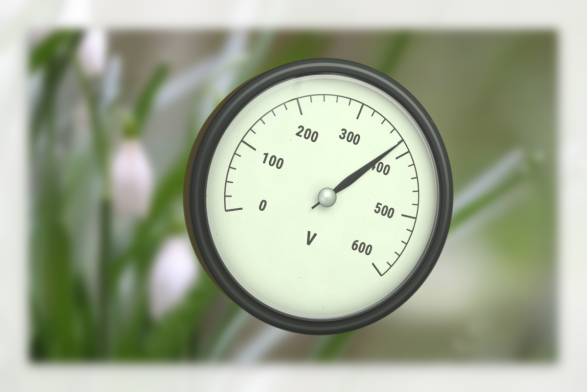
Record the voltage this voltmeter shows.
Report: 380 V
